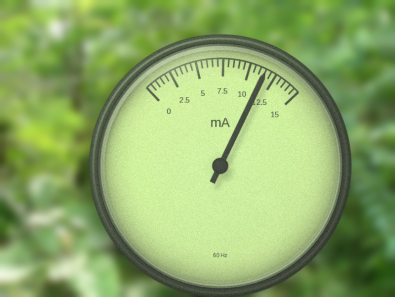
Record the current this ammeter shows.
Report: 11.5 mA
